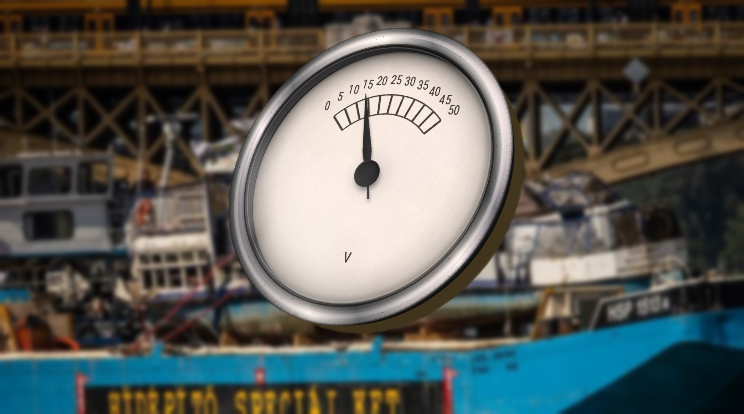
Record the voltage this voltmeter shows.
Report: 15 V
